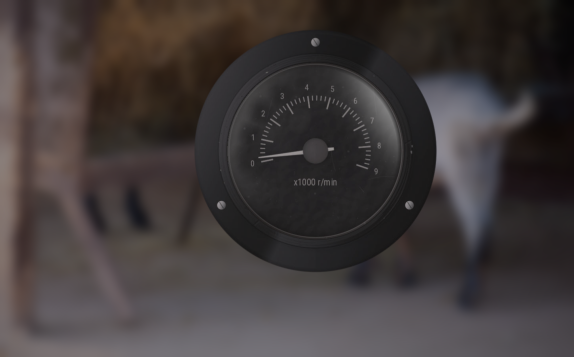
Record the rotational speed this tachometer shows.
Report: 200 rpm
